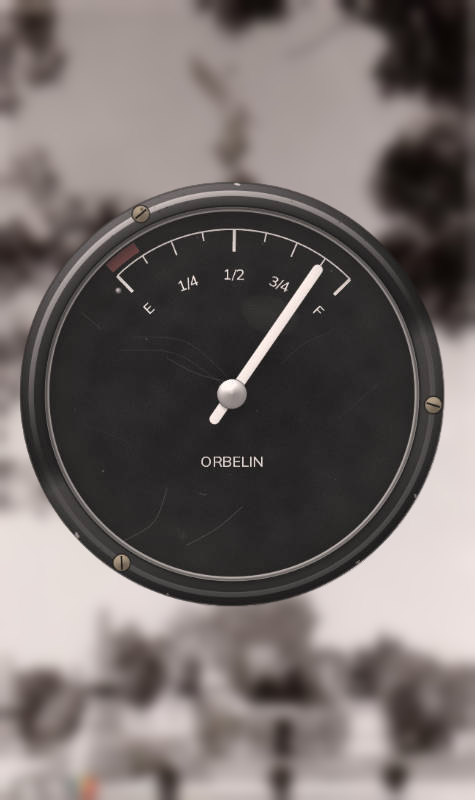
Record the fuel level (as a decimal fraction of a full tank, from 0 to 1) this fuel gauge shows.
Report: 0.875
